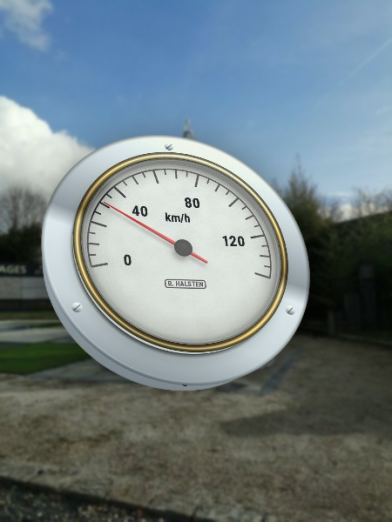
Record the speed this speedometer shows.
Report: 30 km/h
